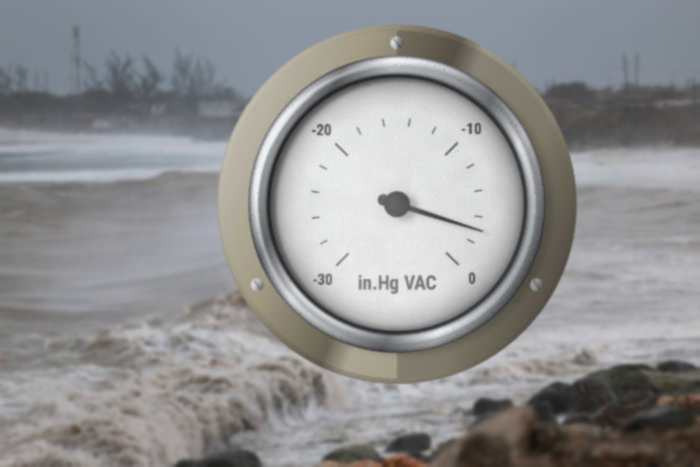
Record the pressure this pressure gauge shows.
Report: -3 inHg
